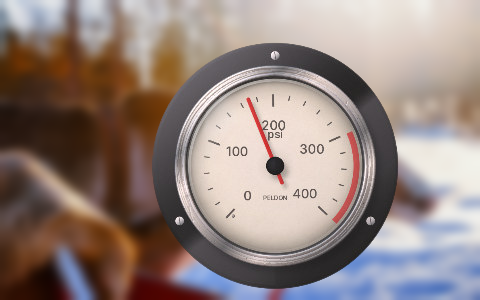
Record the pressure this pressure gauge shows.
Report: 170 psi
